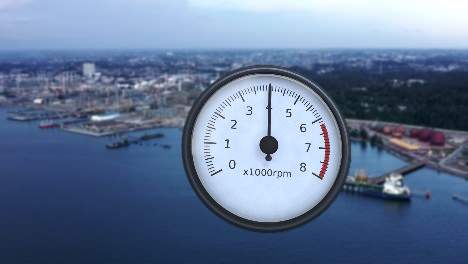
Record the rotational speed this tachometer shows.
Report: 4000 rpm
